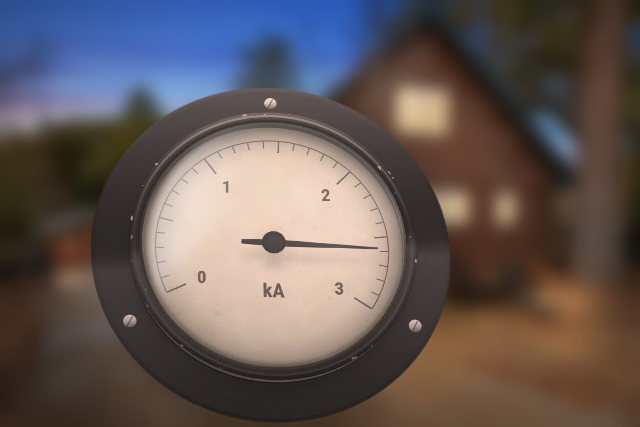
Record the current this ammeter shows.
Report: 2.6 kA
